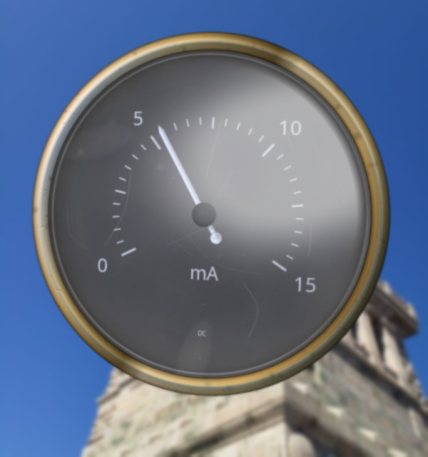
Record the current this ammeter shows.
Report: 5.5 mA
